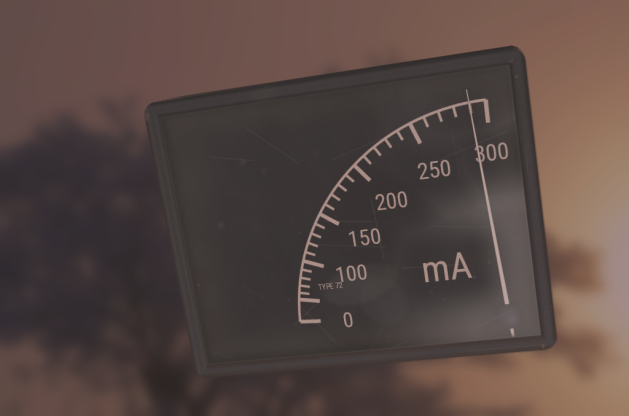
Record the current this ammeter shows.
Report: 290 mA
